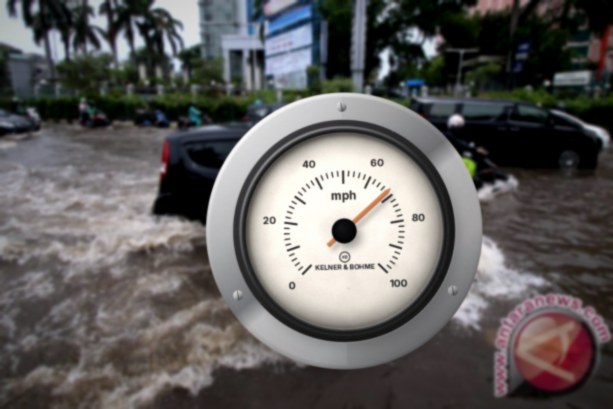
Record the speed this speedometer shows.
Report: 68 mph
